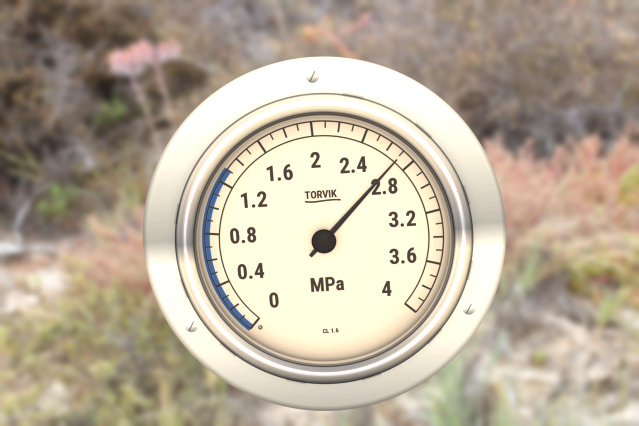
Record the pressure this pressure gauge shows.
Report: 2.7 MPa
